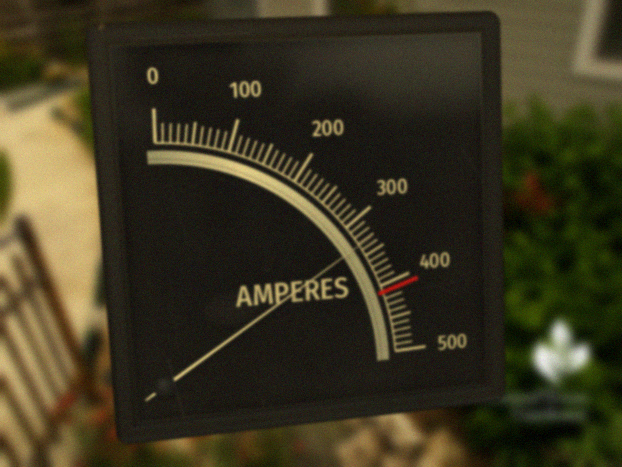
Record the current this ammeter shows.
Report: 330 A
